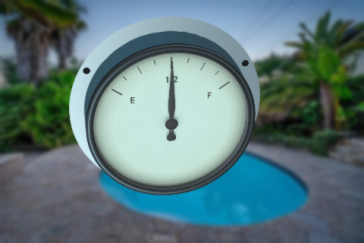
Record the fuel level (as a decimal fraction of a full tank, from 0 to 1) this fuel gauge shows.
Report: 0.5
